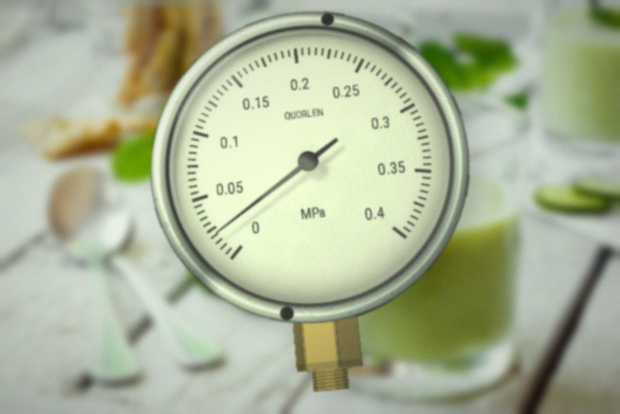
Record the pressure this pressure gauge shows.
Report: 0.02 MPa
